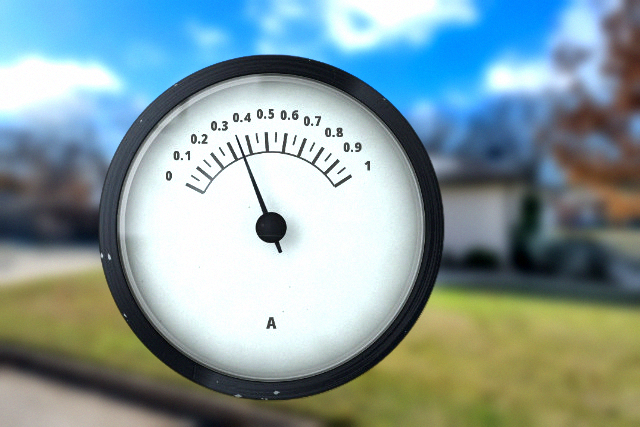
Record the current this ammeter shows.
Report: 0.35 A
